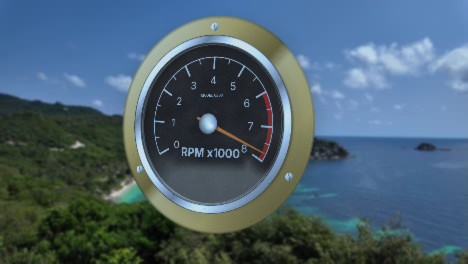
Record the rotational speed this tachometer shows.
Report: 7750 rpm
